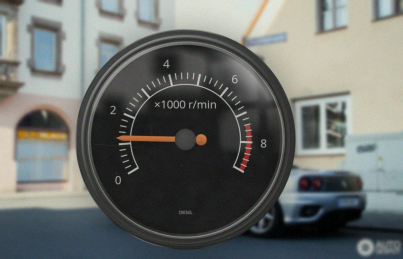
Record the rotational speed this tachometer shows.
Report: 1200 rpm
